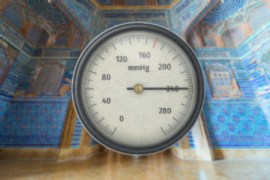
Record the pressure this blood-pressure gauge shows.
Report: 240 mmHg
